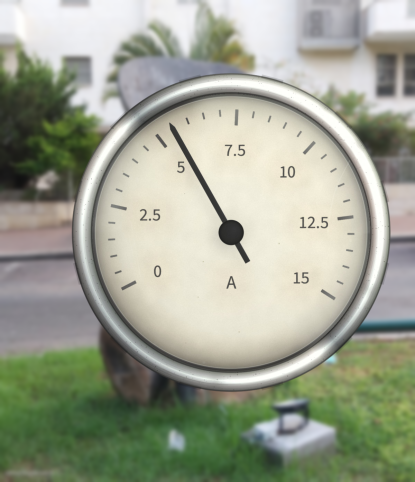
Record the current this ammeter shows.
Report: 5.5 A
